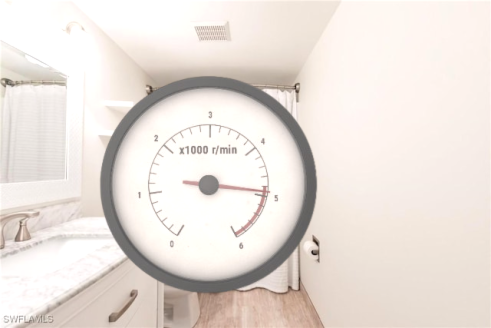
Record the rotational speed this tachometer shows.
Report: 4900 rpm
